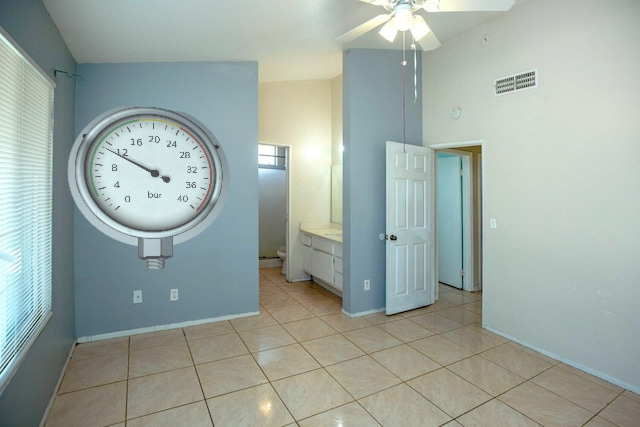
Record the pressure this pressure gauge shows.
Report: 11 bar
